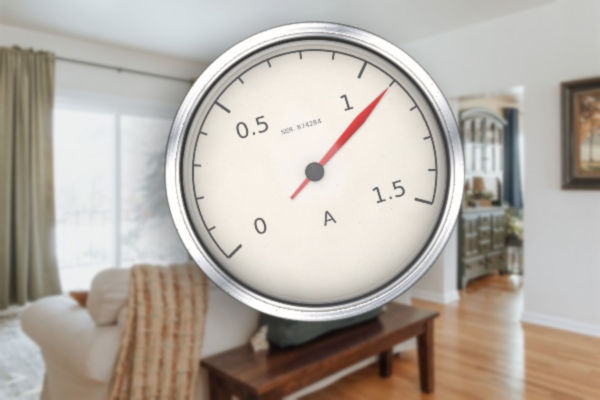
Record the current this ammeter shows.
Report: 1.1 A
